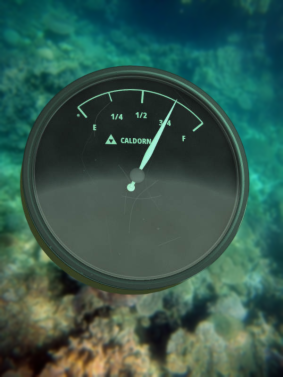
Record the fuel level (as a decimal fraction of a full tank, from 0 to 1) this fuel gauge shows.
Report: 0.75
